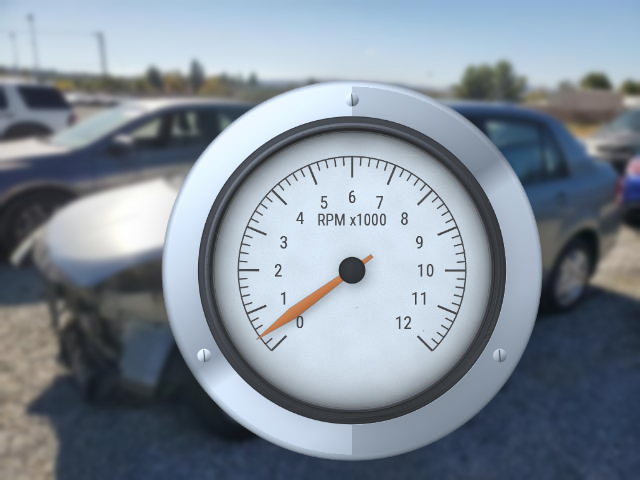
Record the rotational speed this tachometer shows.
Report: 400 rpm
